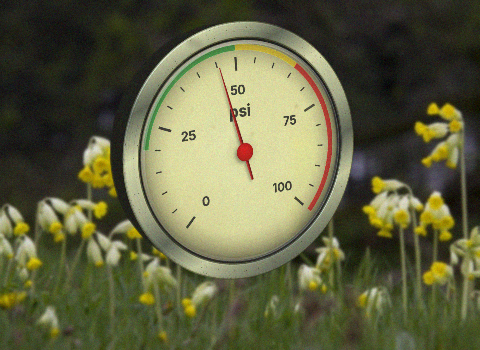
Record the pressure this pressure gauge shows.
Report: 45 psi
